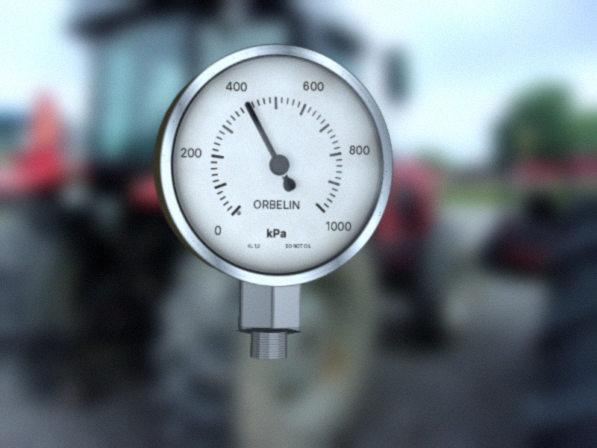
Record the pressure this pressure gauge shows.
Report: 400 kPa
